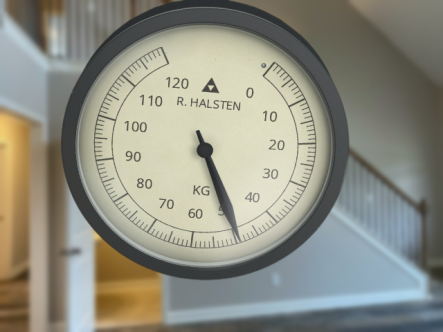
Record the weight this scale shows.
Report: 49 kg
